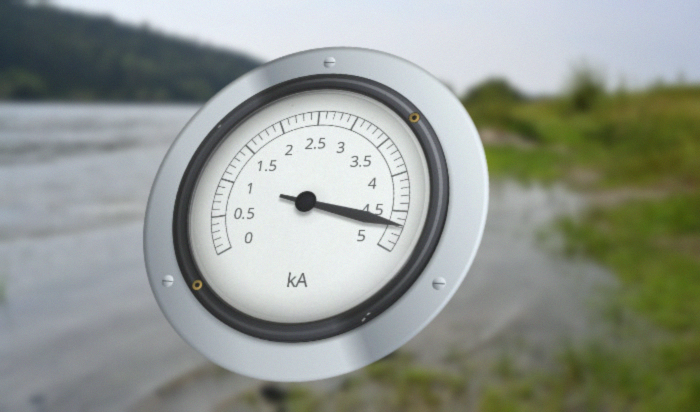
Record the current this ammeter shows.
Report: 4.7 kA
